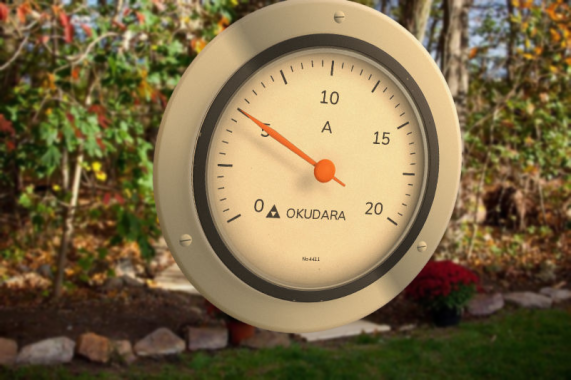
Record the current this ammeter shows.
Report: 5 A
